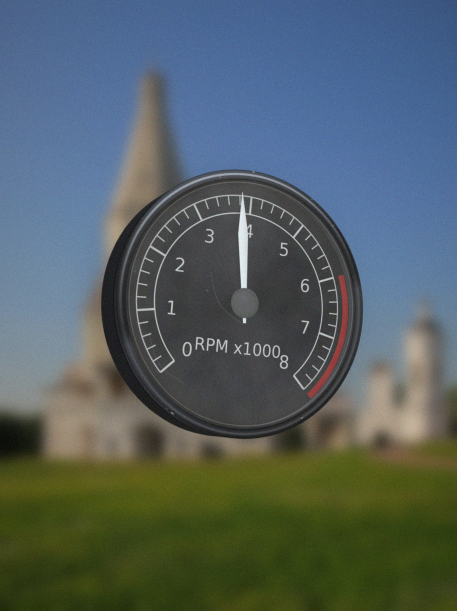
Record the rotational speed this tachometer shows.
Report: 3800 rpm
